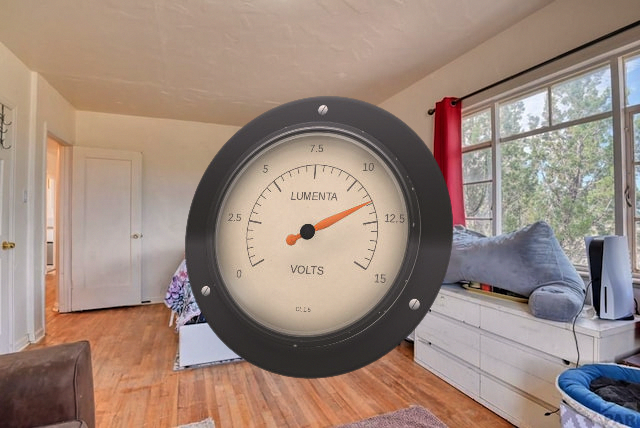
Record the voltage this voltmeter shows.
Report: 11.5 V
